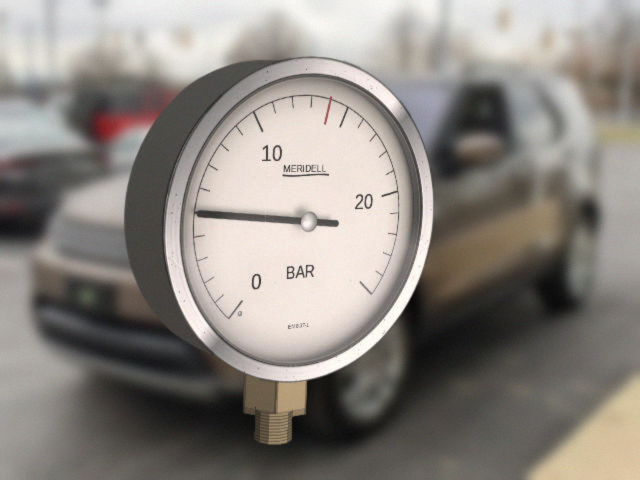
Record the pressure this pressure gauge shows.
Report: 5 bar
